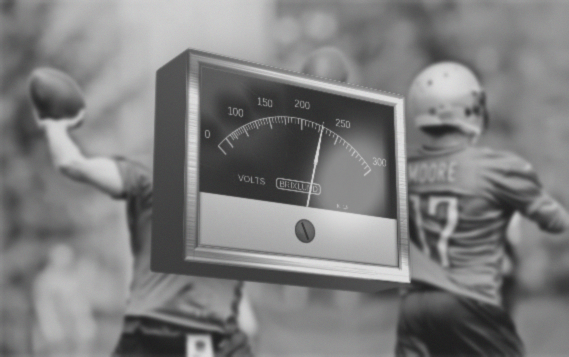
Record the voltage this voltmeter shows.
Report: 225 V
